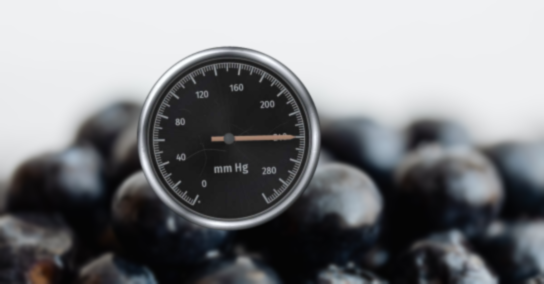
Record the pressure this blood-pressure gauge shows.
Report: 240 mmHg
